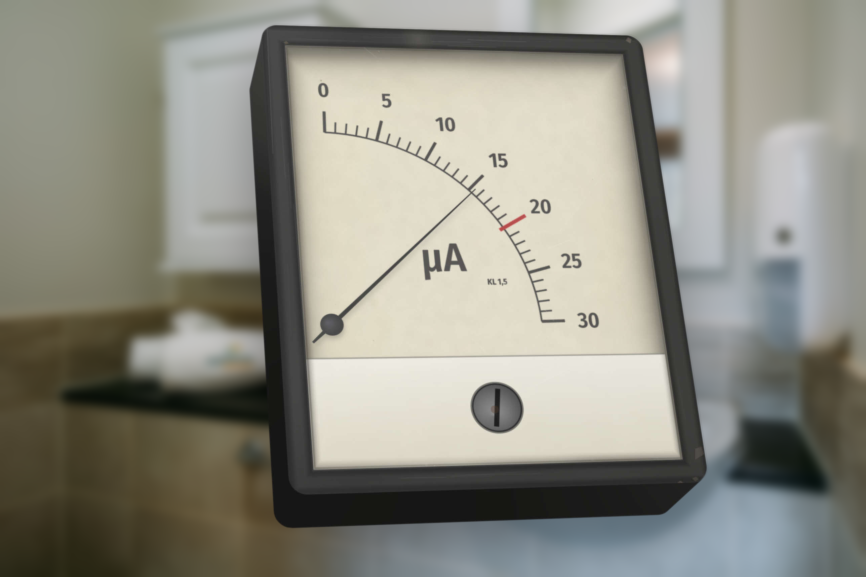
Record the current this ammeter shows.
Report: 15.5 µA
